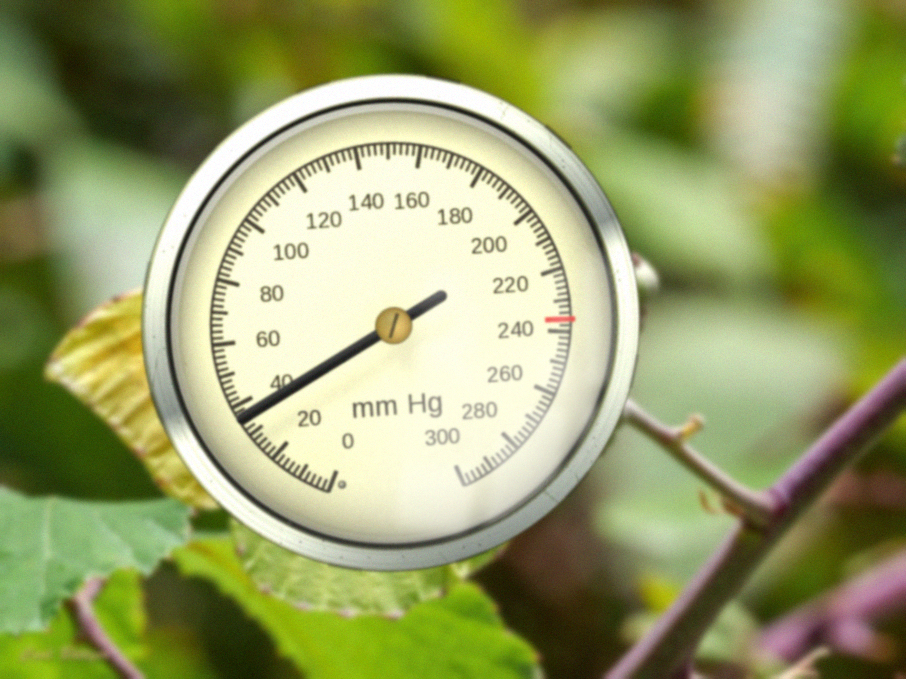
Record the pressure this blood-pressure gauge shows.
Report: 36 mmHg
